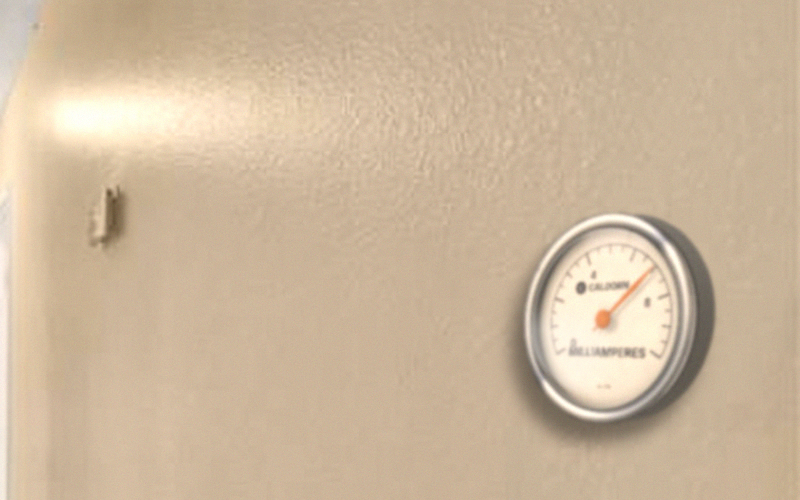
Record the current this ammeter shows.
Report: 7 mA
